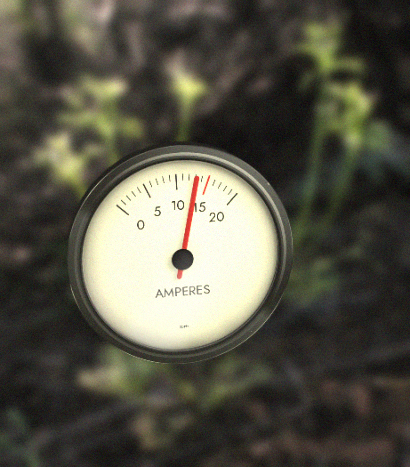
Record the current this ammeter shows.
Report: 13 A
